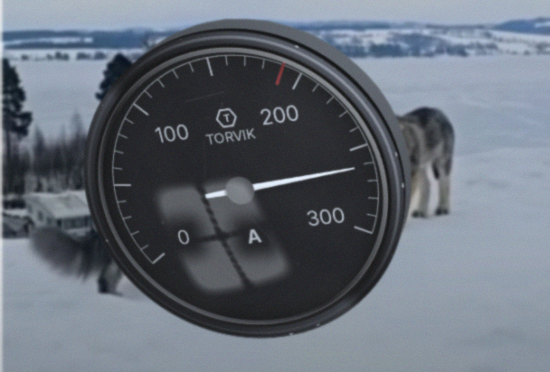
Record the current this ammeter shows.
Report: 260 A
